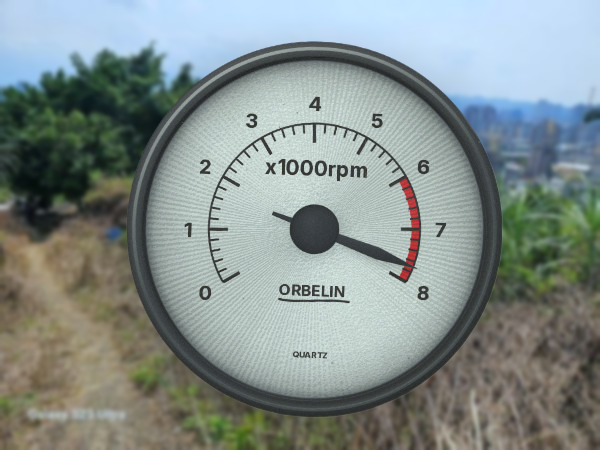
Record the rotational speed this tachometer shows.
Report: 7700 rpm
